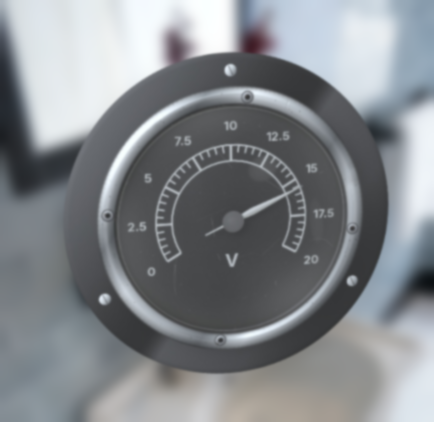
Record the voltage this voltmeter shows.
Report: 15.5 V
